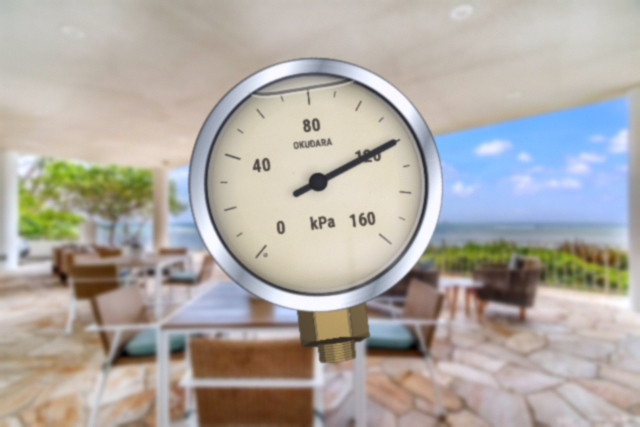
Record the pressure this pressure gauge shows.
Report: 120 kPa
